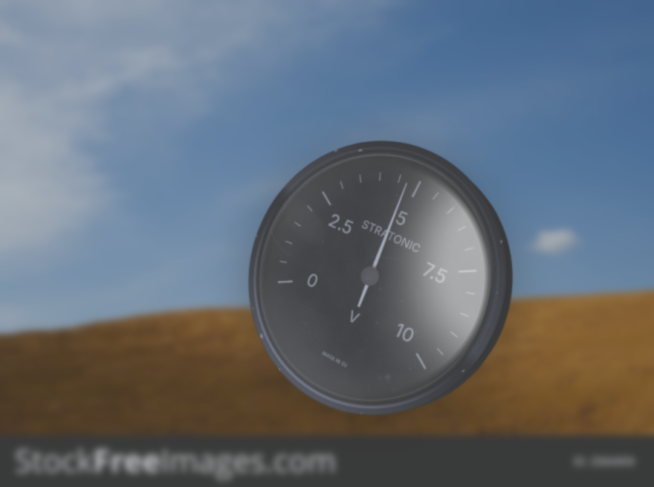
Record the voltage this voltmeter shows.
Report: 4.75 V
